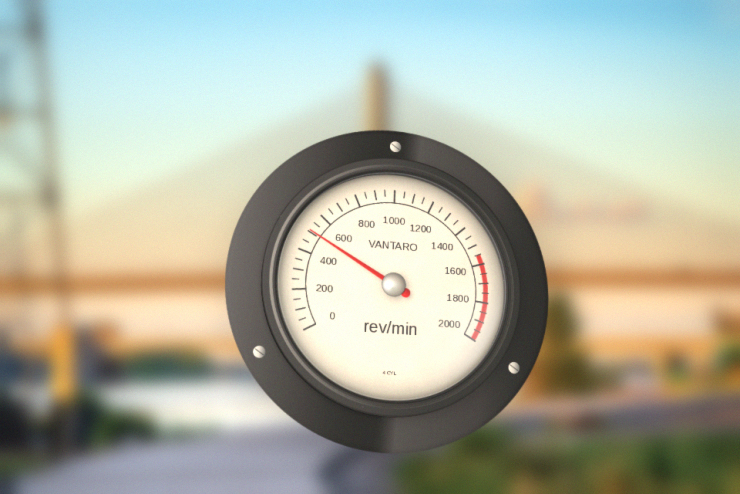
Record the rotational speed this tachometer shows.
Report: 500 rpm
